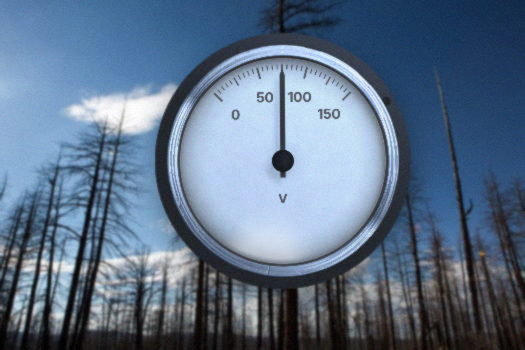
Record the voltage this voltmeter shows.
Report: 75 V
